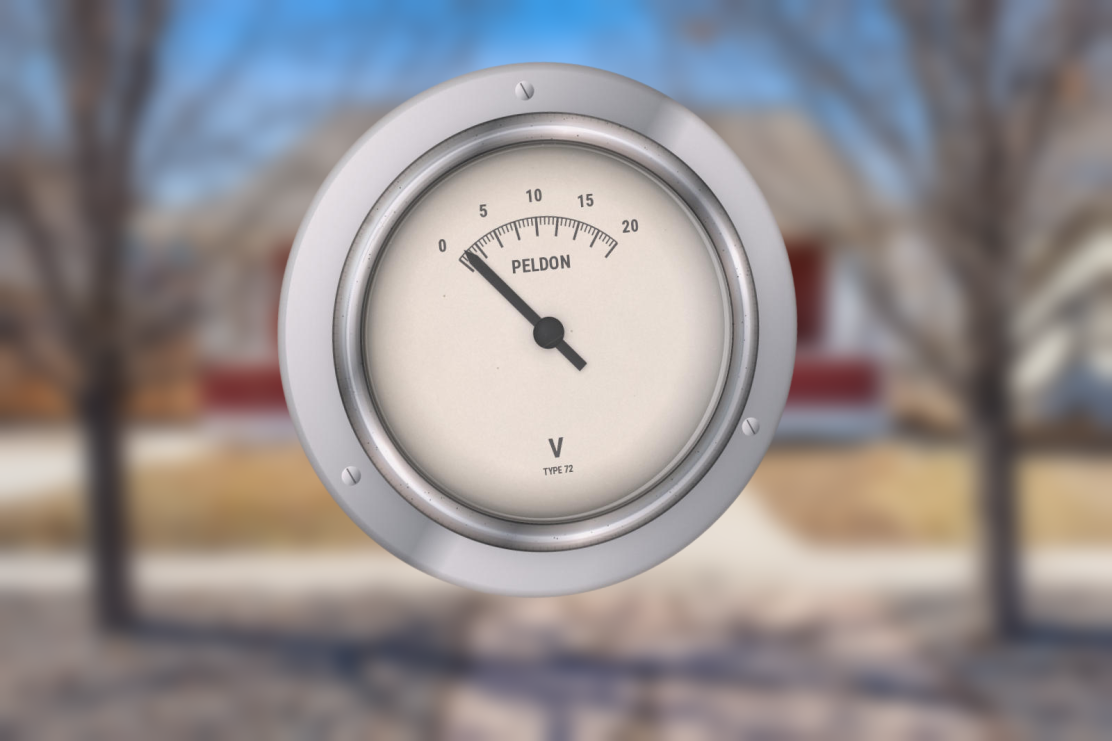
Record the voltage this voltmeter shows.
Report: 1 V
